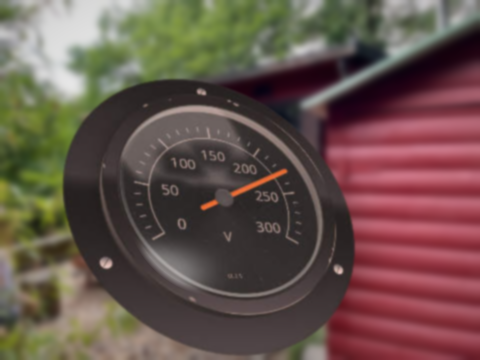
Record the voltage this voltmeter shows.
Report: 230 V
